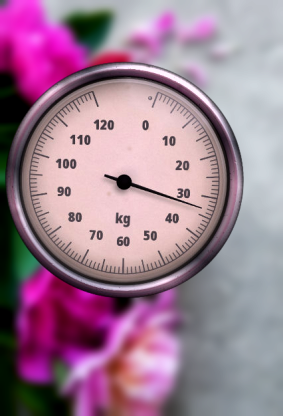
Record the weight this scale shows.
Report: 33 kg
